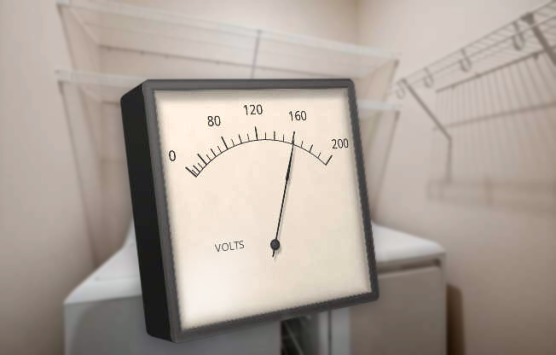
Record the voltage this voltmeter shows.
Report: 160 V
